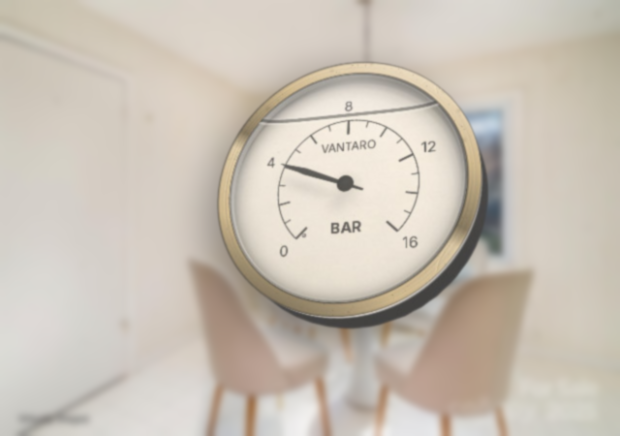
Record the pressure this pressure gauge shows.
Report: 4 bar
